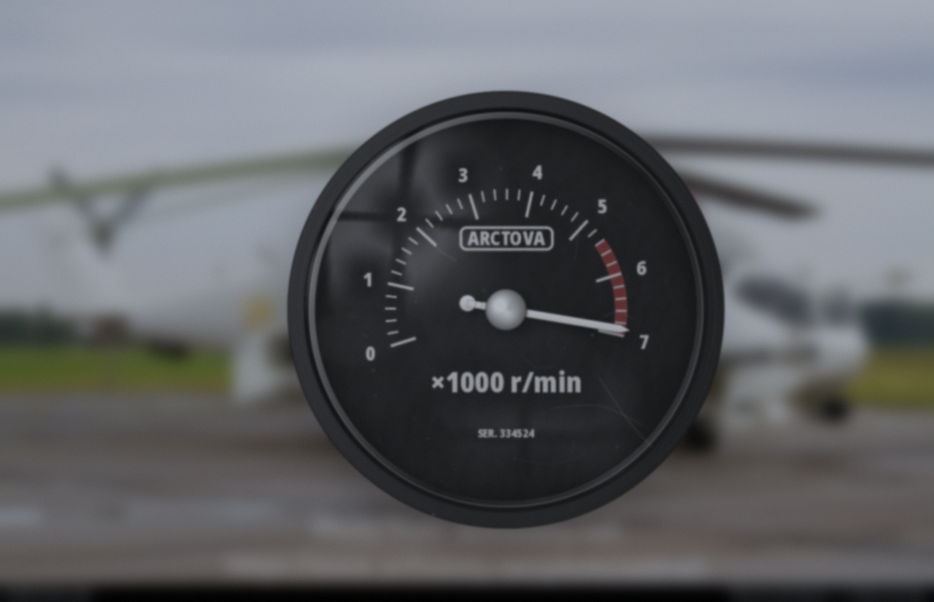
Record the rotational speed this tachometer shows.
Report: 6900 rpm
